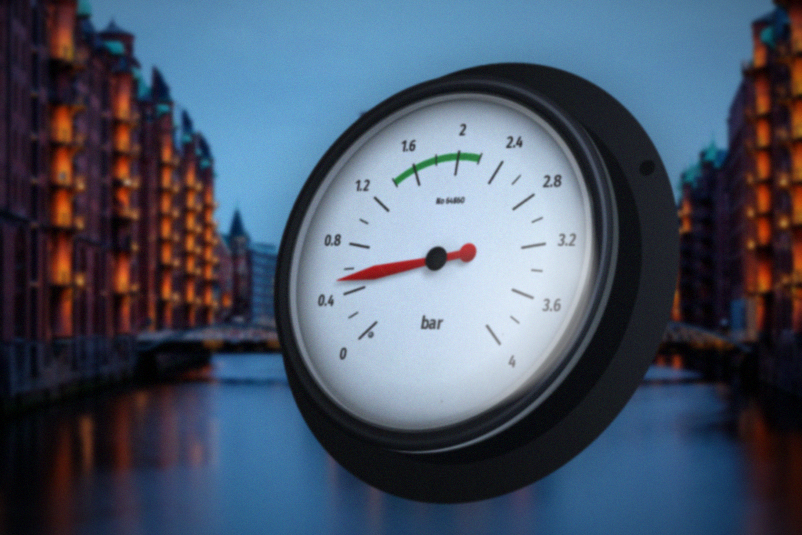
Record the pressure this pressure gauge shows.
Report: 0.5 bar
